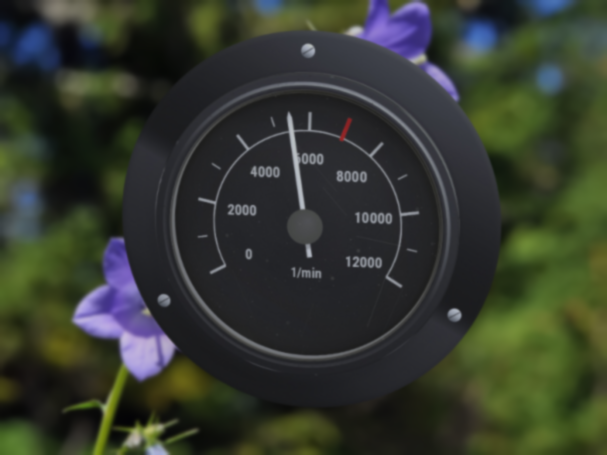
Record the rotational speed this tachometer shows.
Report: 5500 rpm
